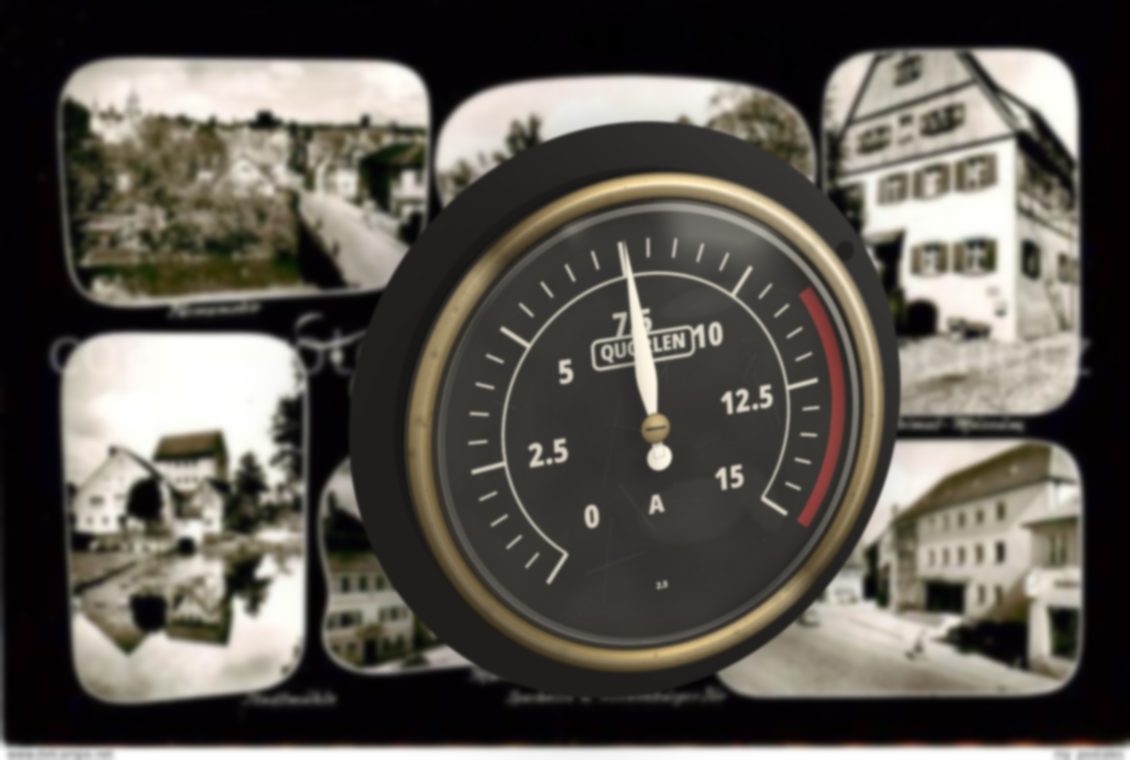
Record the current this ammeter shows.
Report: 7.5 A
